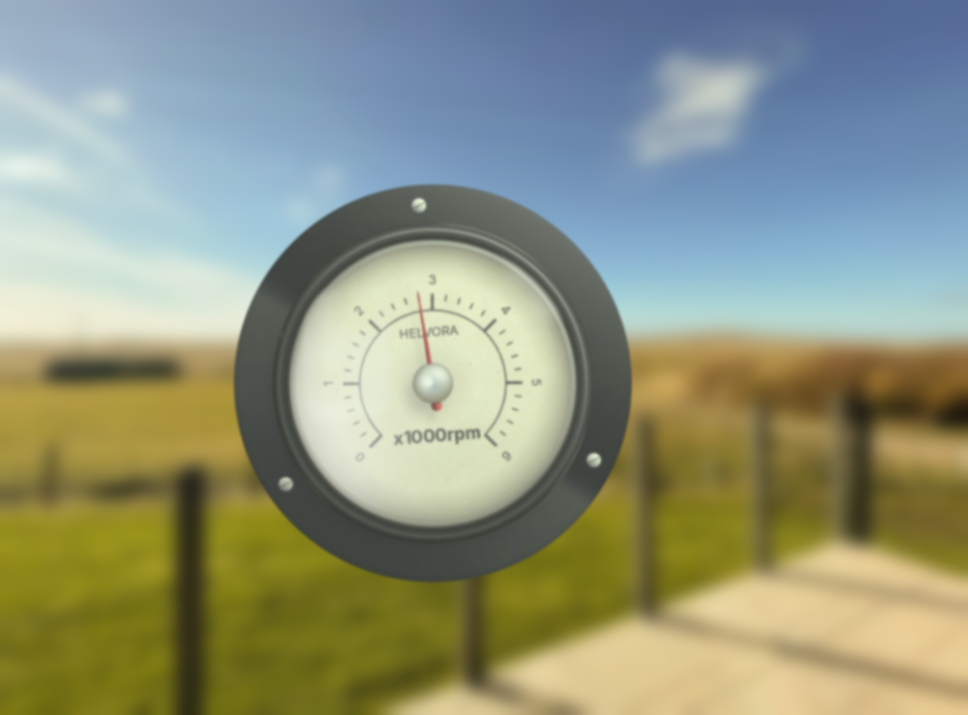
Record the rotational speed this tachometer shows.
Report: 2800 rpm
